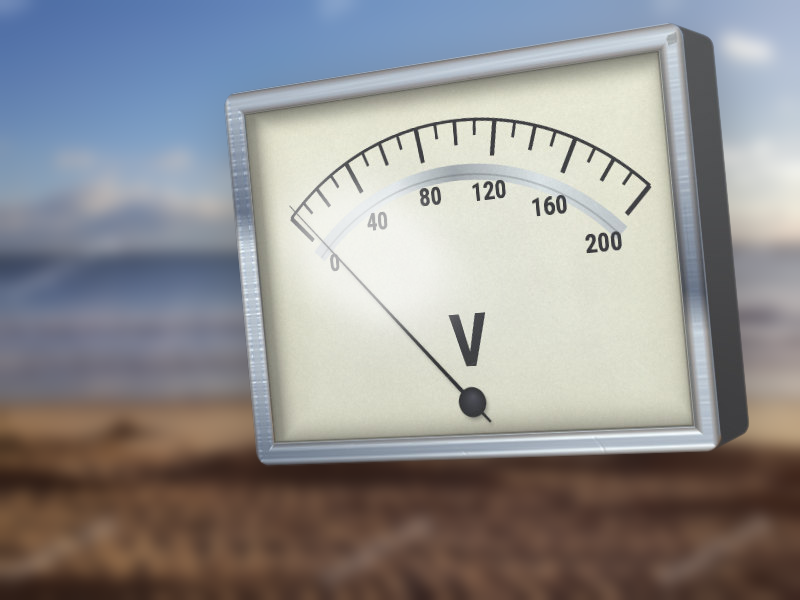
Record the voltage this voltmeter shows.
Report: 5 V
